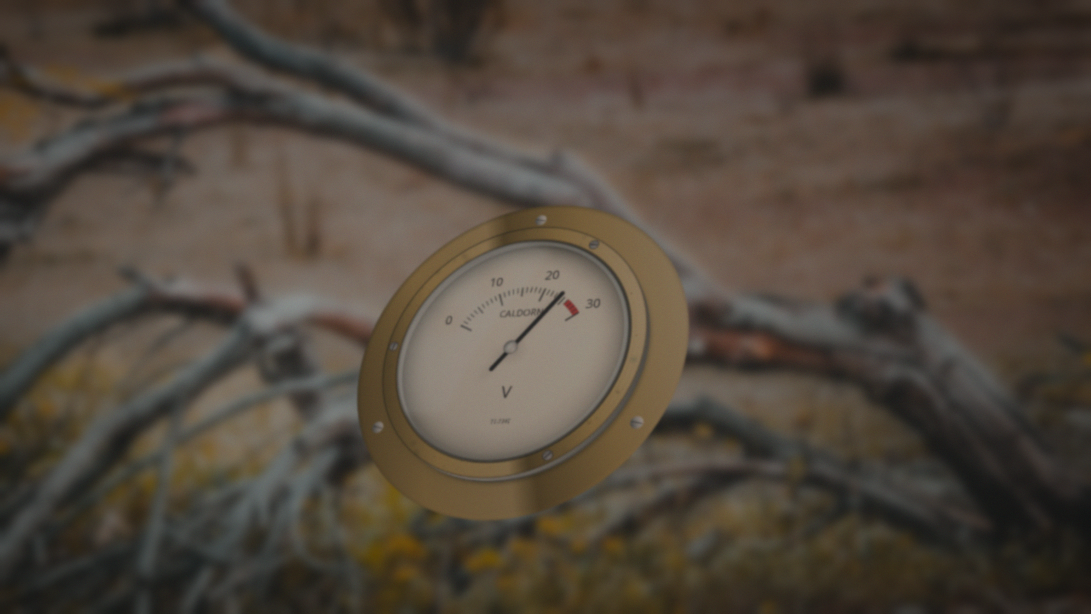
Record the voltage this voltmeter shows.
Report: 25 V
